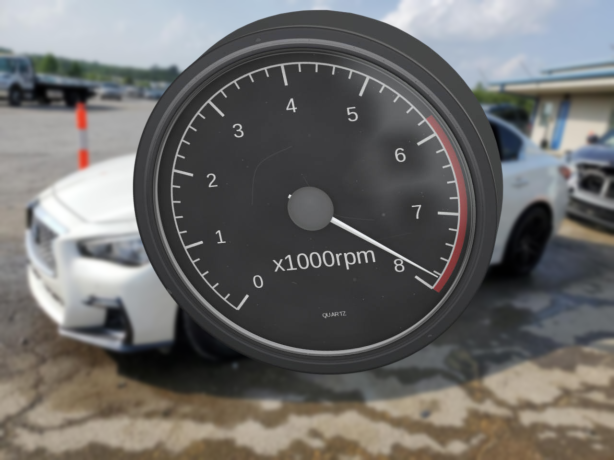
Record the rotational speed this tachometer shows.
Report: 7800 rpm
